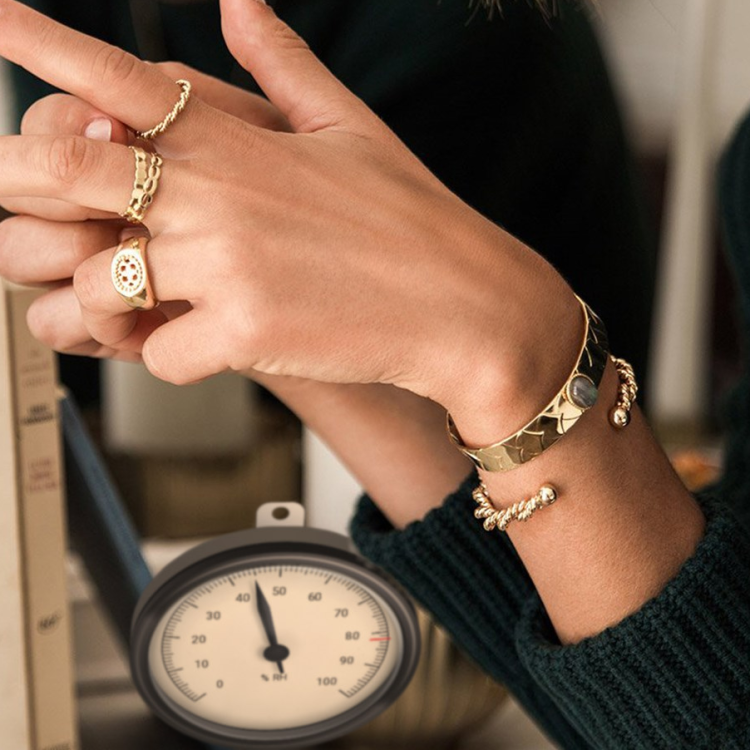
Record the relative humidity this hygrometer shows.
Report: 45 %
